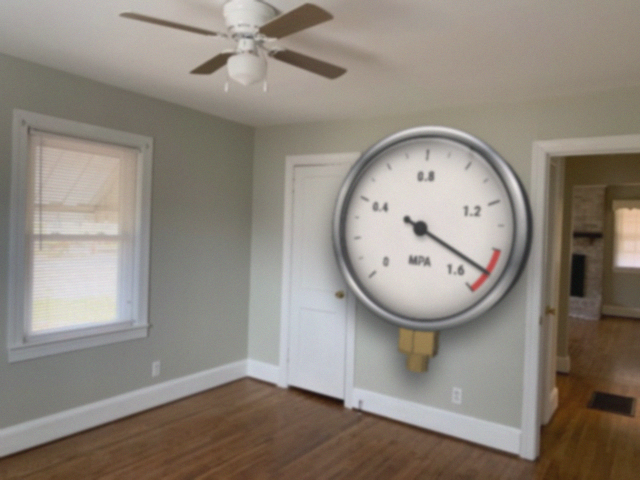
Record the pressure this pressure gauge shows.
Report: 1.5 MPa
